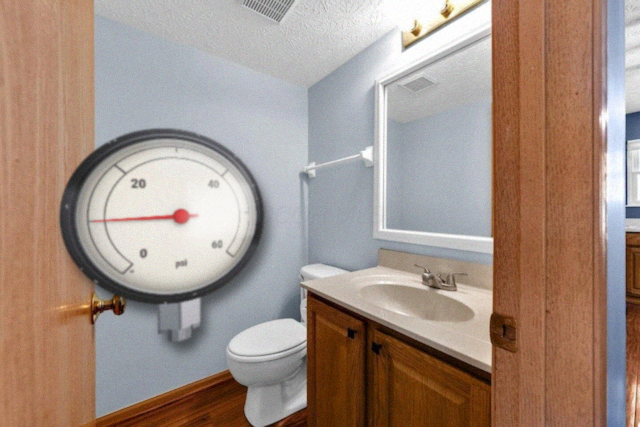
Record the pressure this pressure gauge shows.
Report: 10 psi
